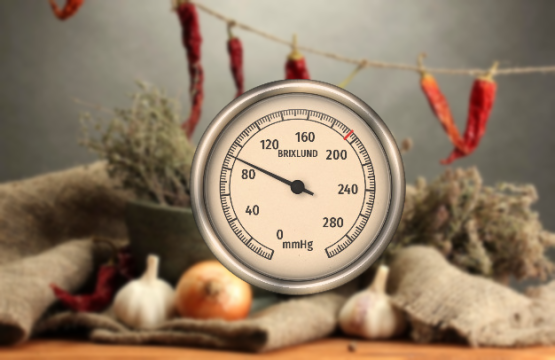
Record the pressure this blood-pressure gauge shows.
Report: 90 mmHg
